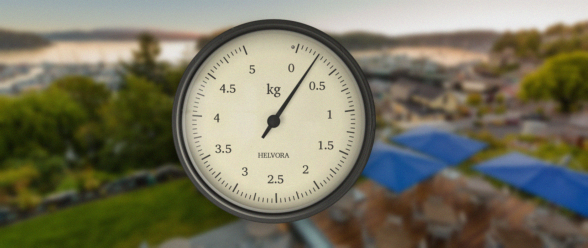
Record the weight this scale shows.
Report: 0.25 kg
